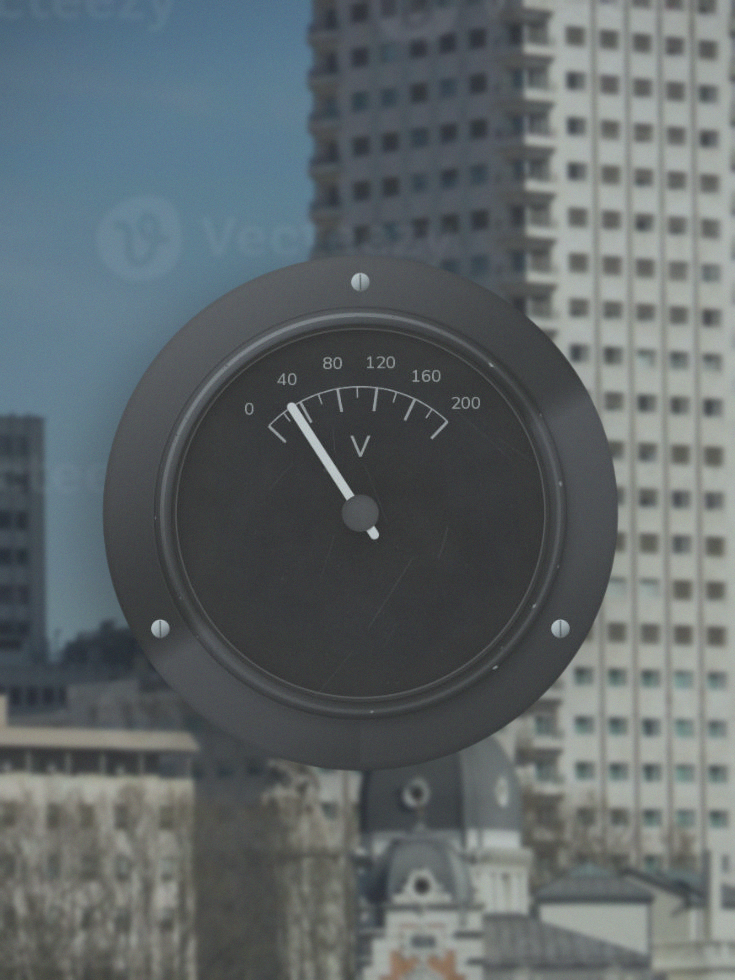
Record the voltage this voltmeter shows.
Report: 30 V
